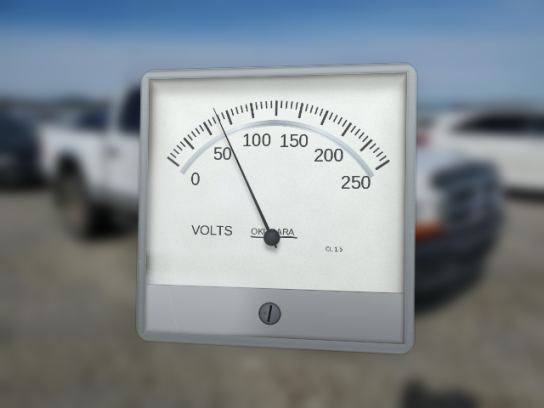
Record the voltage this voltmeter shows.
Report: 65 V
